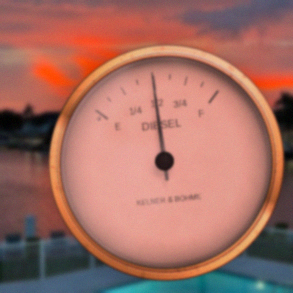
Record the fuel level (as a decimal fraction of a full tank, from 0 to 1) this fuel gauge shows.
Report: 0.5
